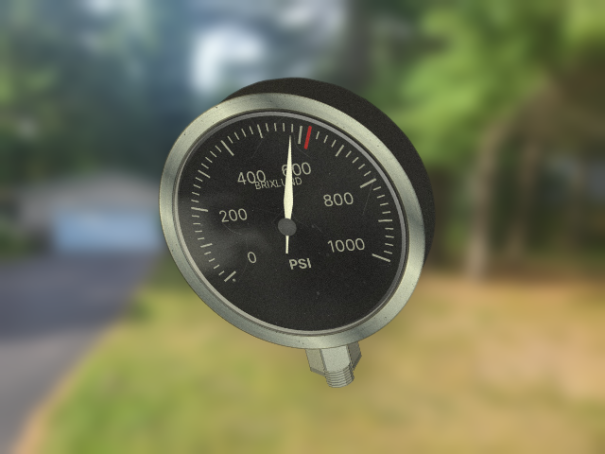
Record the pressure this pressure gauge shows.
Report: 580 psi
